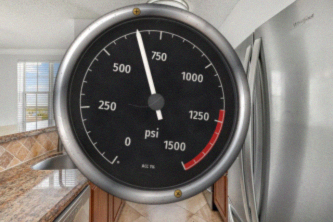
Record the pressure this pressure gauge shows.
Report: 650 psi
